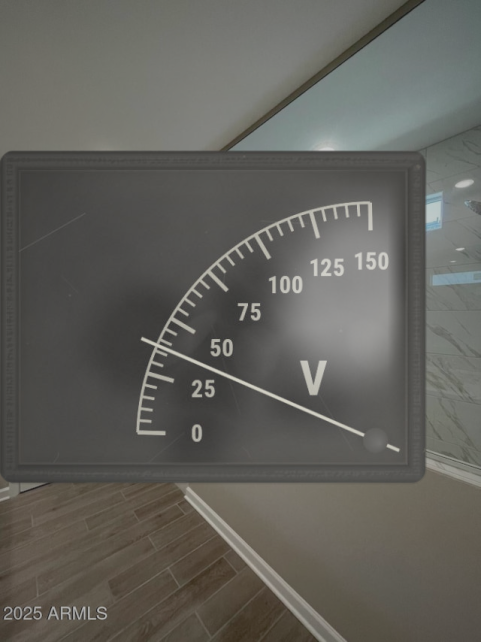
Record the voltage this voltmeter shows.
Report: 37.5 V
